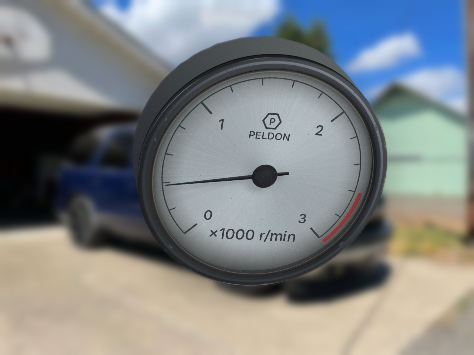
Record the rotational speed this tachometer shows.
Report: 400 rpm
